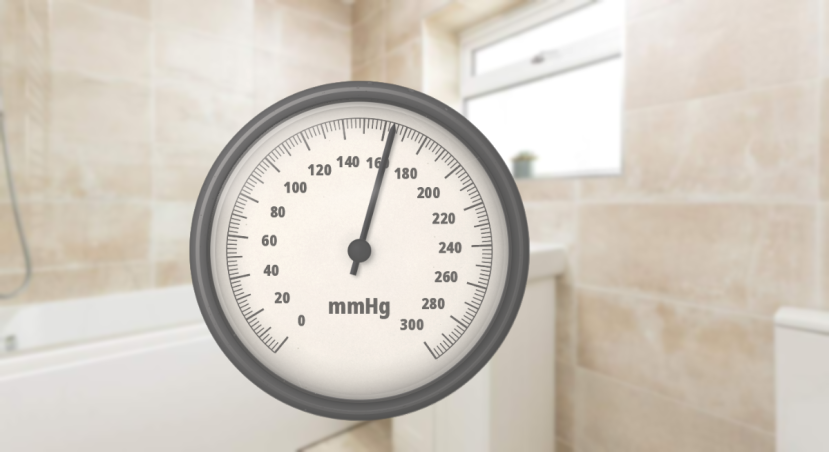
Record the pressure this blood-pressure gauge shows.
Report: 164 mmHg
